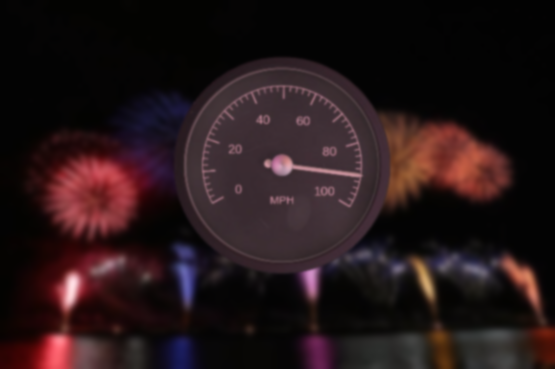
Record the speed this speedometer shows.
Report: 90 mph
